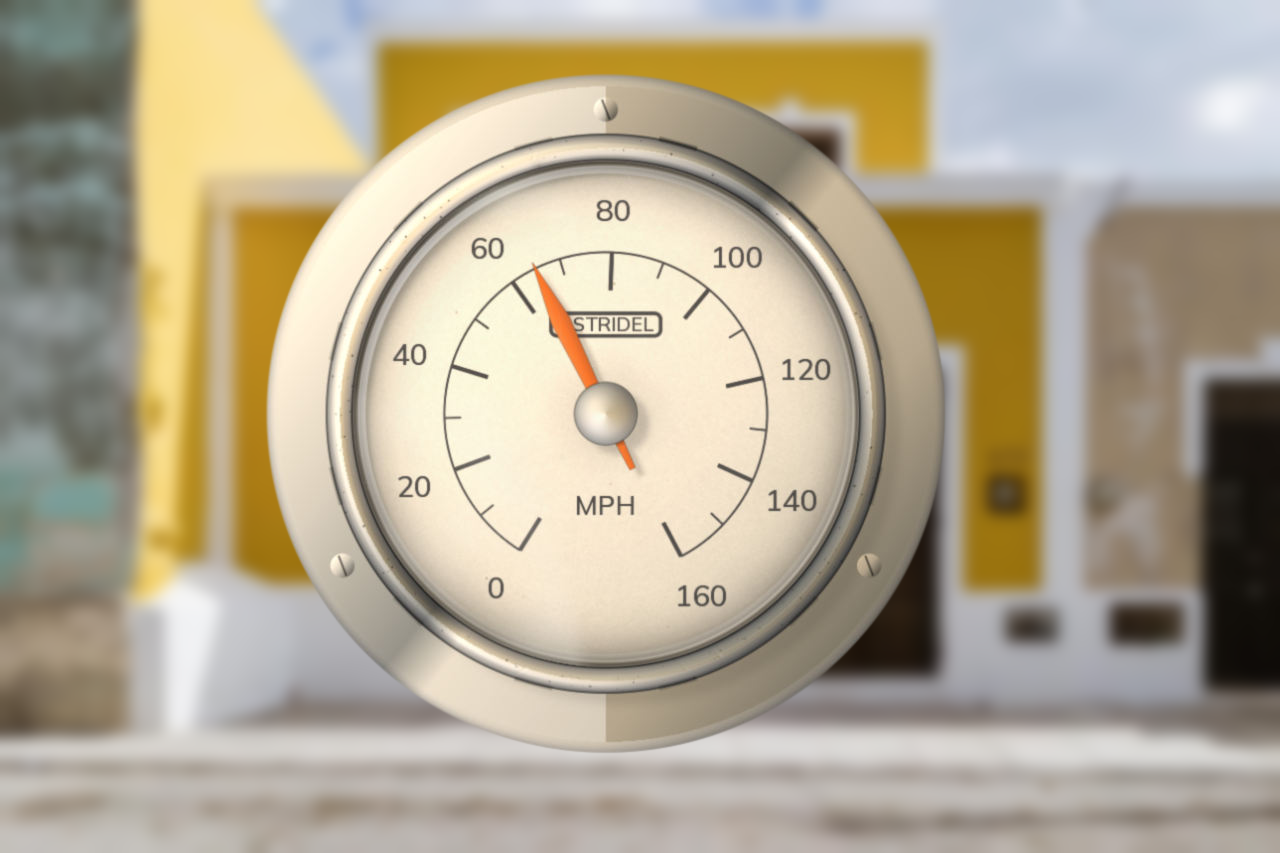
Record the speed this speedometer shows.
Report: 65 mph
